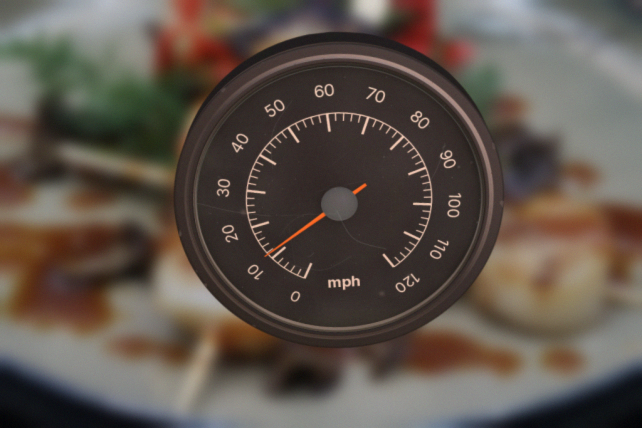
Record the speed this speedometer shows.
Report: 12 mph
